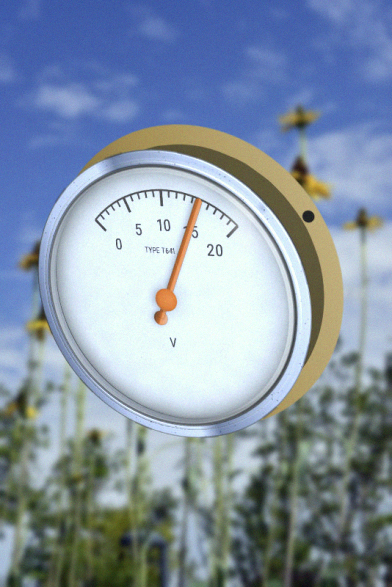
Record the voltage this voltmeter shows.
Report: 15 V
